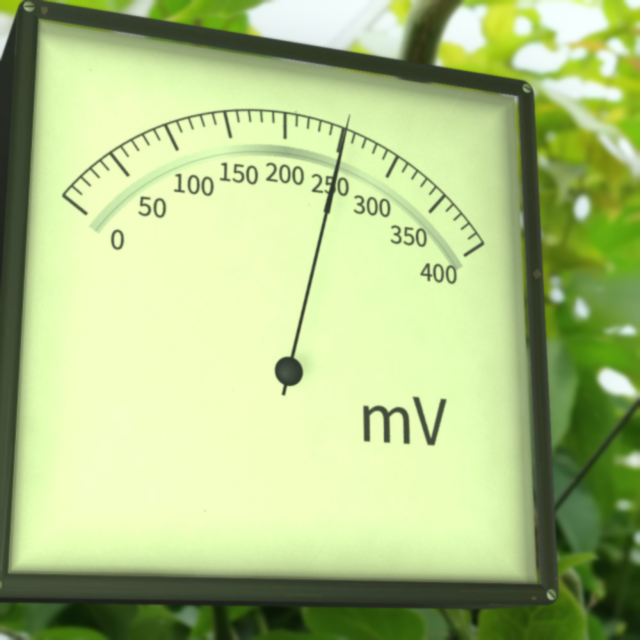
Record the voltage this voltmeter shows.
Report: 250 mV
